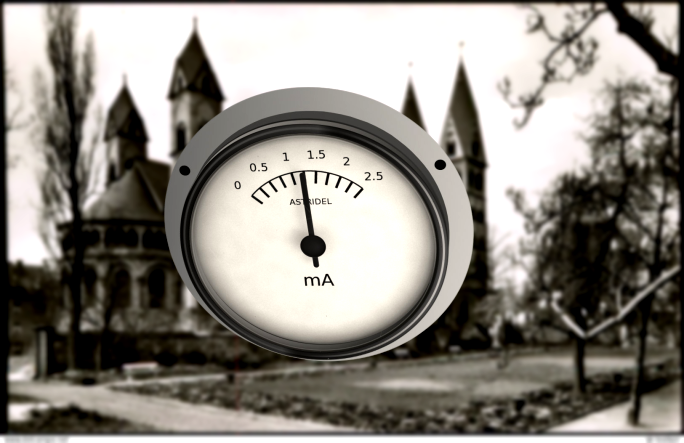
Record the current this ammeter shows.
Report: 1.25 mA
